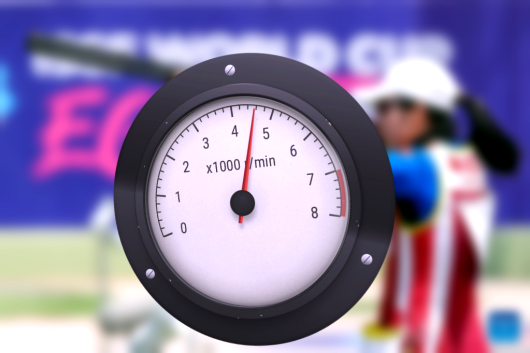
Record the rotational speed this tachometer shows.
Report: 4600 rpm
